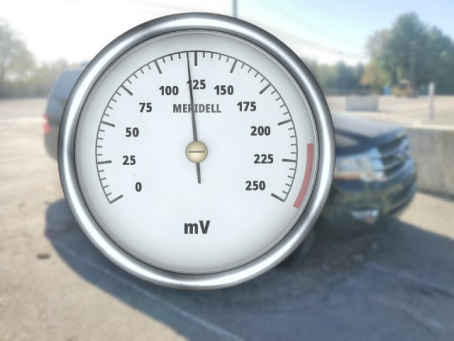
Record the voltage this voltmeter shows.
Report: 120 mV
